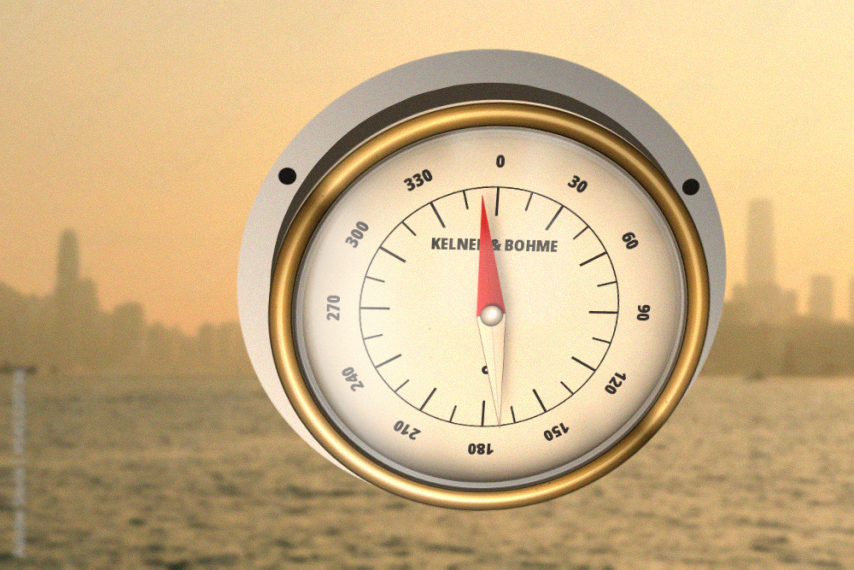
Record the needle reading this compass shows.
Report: 352.5 °
